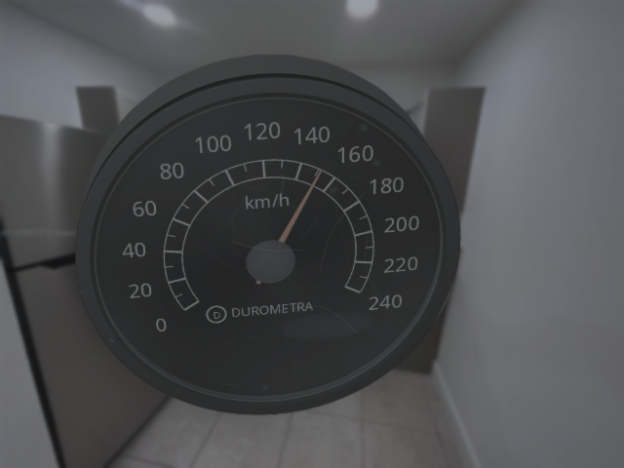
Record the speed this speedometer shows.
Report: 150 km/h
